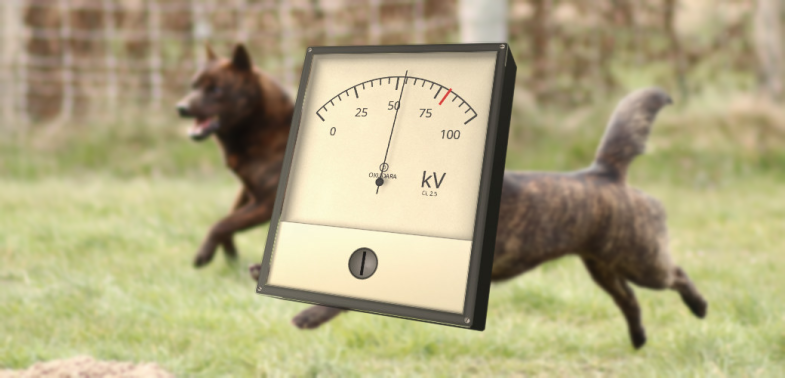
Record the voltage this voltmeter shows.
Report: 55 kV
